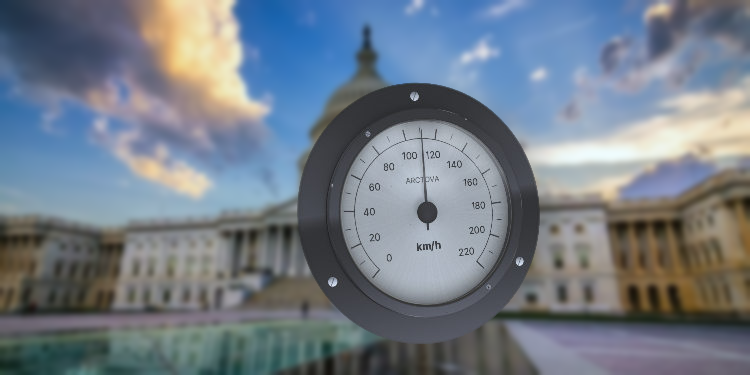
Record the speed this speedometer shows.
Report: 110 km/h
